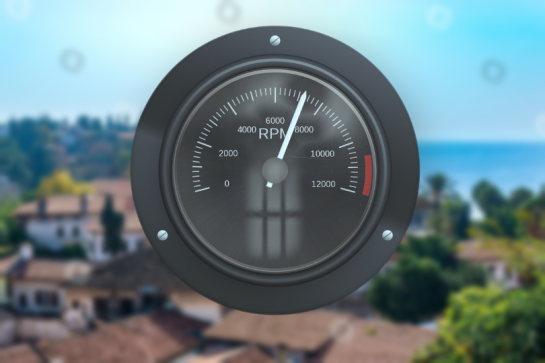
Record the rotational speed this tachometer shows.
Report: 7200 rpm
